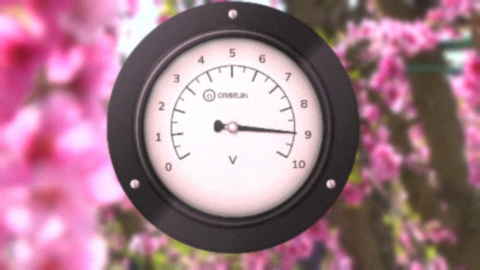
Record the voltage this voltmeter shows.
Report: 9 V
